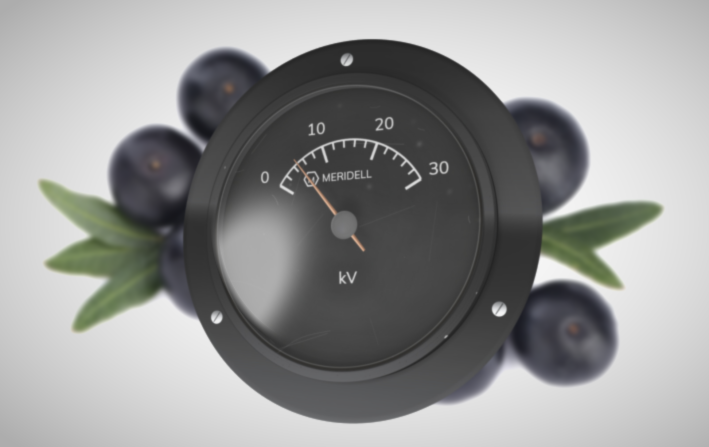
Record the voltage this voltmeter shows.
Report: 5 kV
